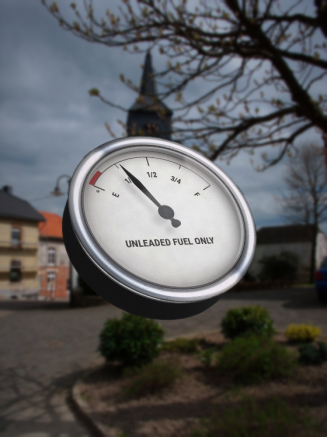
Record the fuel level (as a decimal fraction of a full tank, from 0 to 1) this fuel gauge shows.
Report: 0.25
